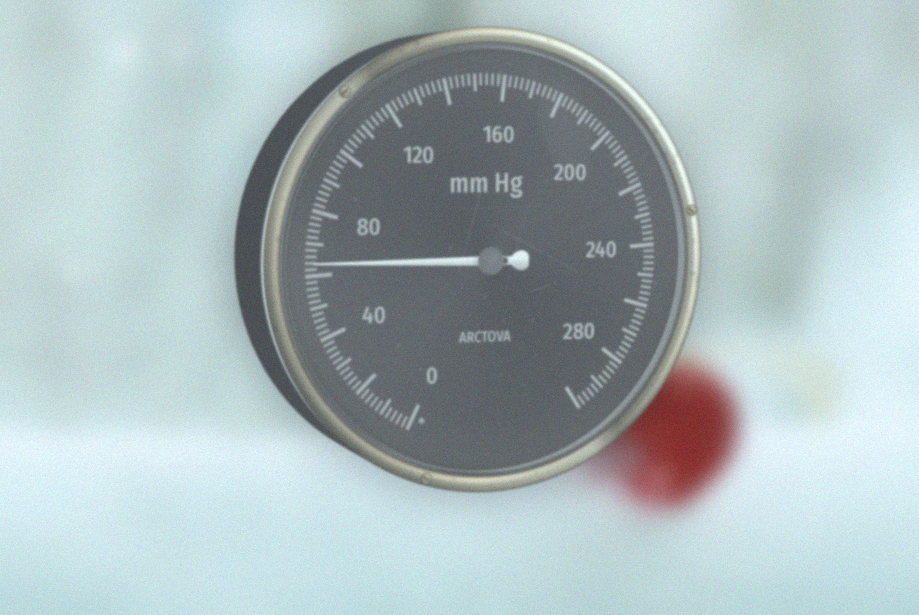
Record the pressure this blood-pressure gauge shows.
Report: 64 mmHg
